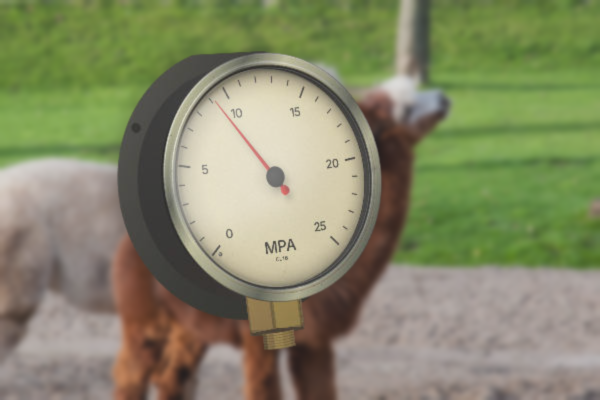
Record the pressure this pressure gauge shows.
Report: 9 MPa
